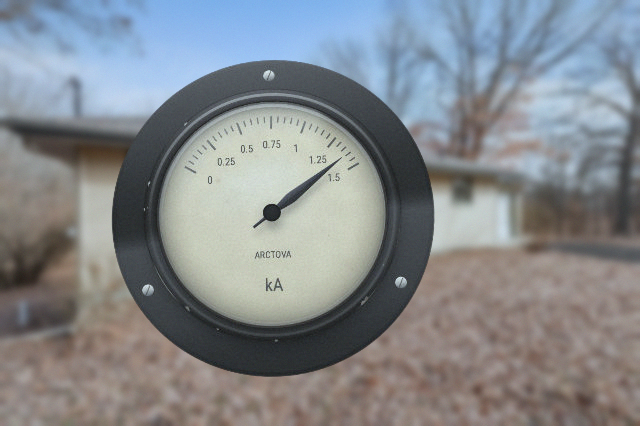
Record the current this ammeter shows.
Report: 1.4 kA
